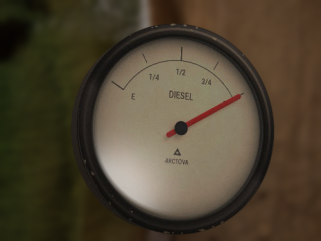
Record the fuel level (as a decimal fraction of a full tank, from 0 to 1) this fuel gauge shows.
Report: 1
